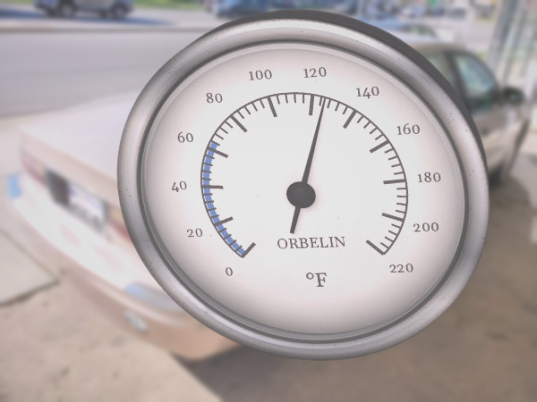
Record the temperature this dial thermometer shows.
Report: 126 °F
